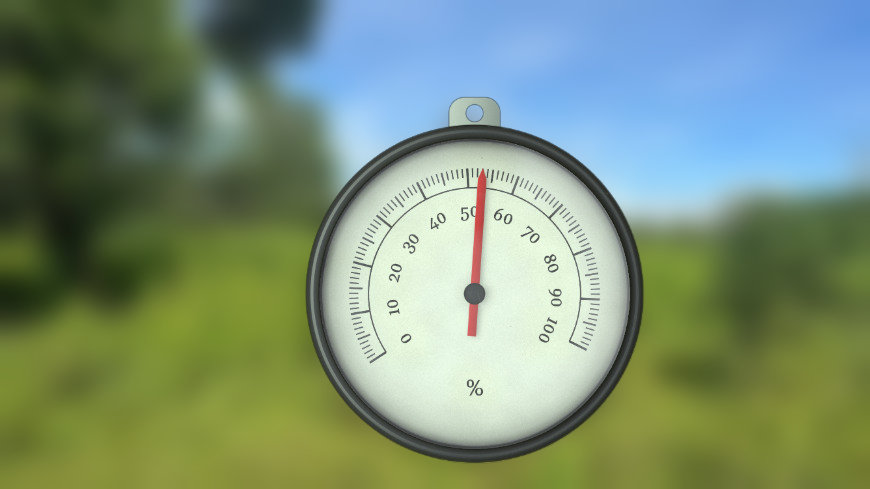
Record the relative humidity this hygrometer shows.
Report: 53 %
